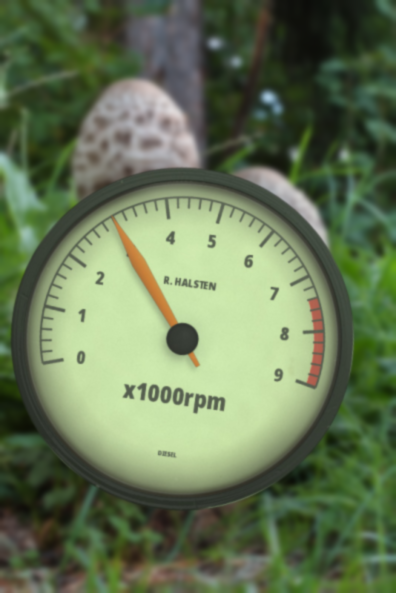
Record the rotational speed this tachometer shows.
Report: 3000 rpm
